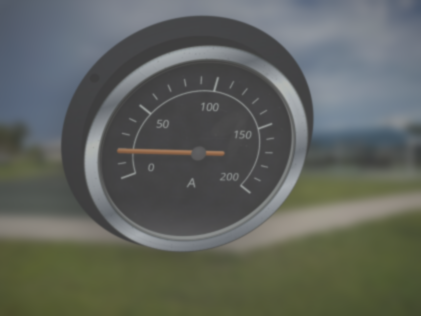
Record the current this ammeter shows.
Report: 20 A
